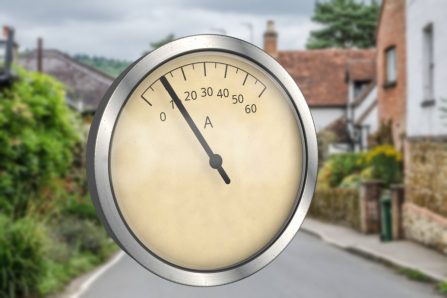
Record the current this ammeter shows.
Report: 10 A
